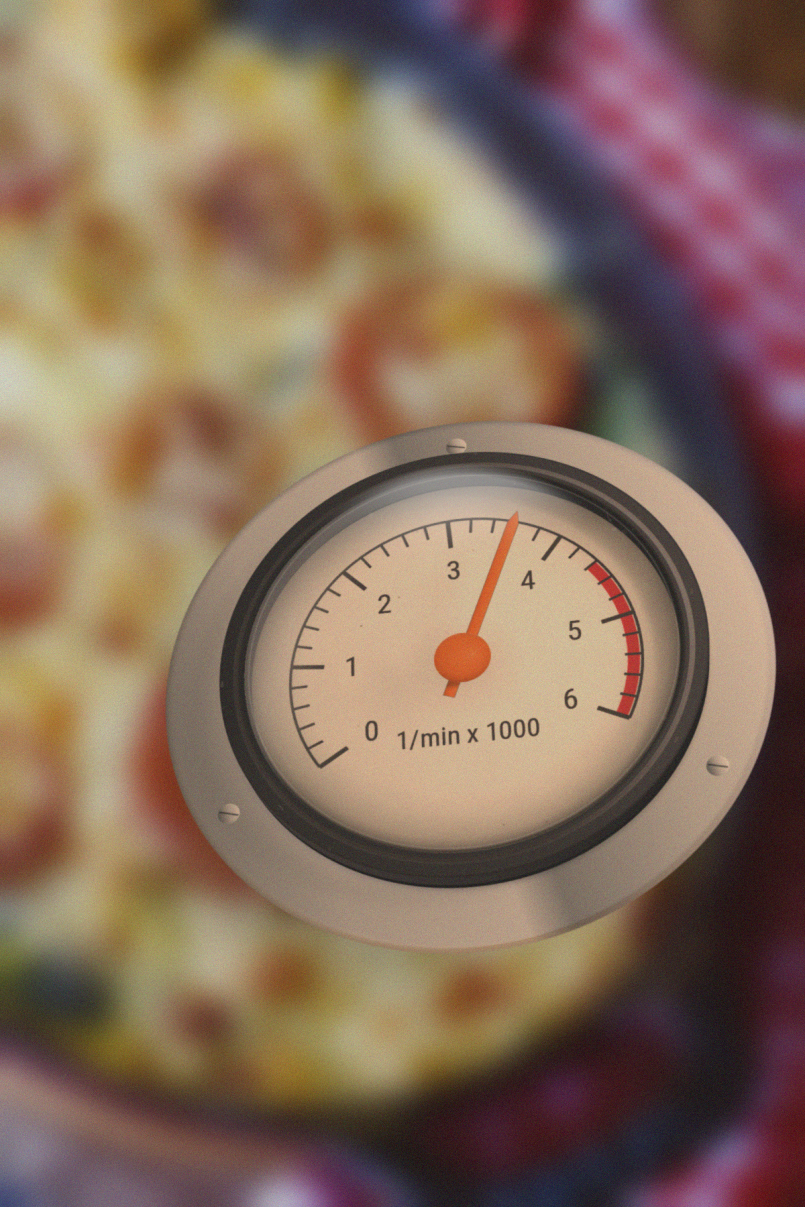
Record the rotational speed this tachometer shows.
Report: 3600 rpm
